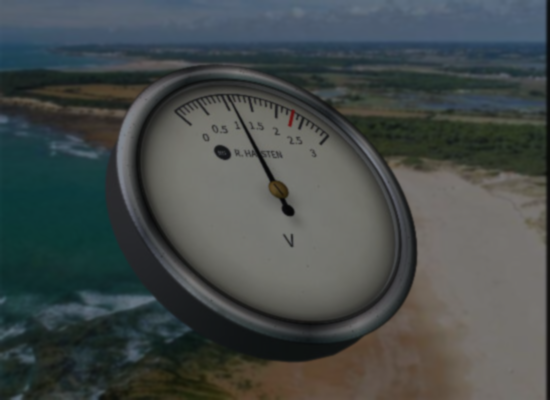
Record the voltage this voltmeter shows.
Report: 1 V
